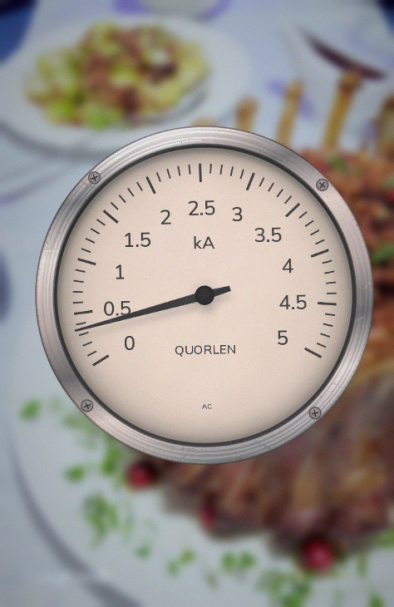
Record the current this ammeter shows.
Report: 0.35 kA
